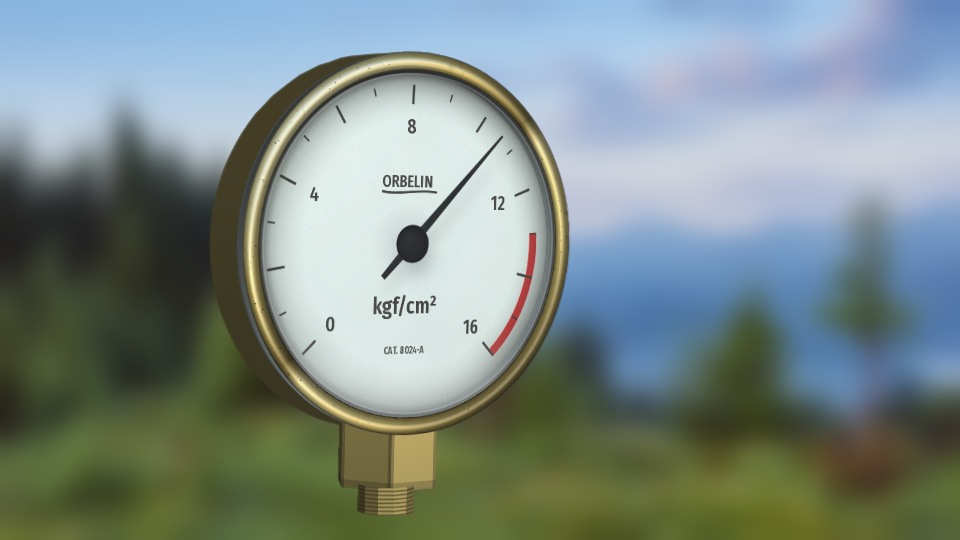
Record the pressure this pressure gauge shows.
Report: 10.5 kg/cm²
